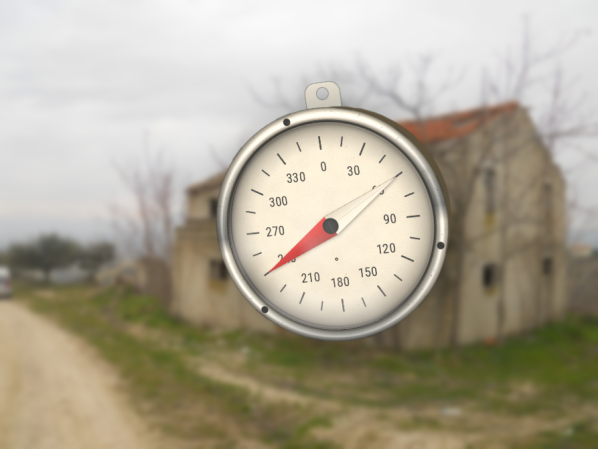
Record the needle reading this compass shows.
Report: 240 °
